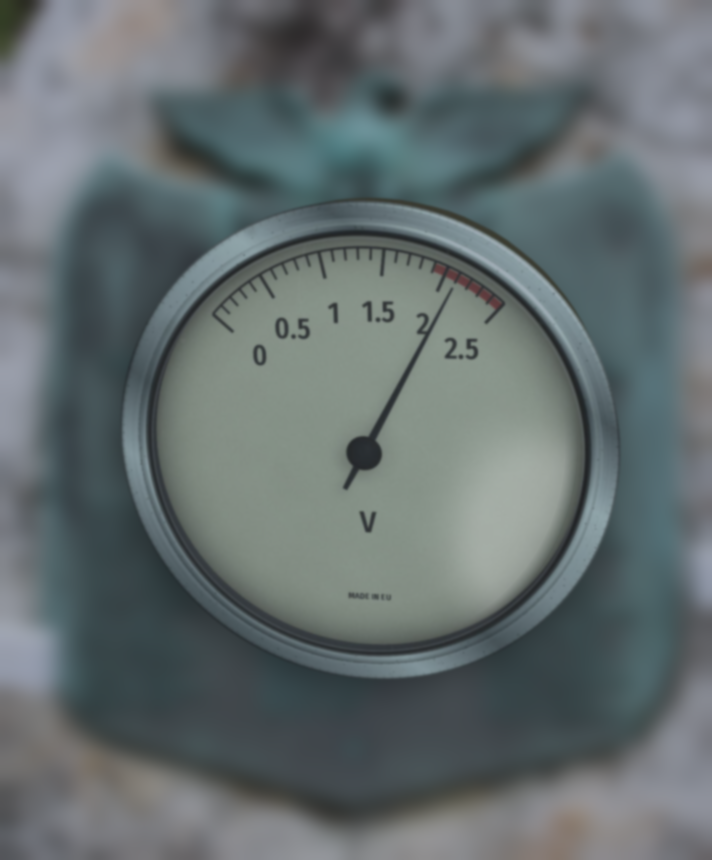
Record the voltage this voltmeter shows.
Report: 2.1 V
